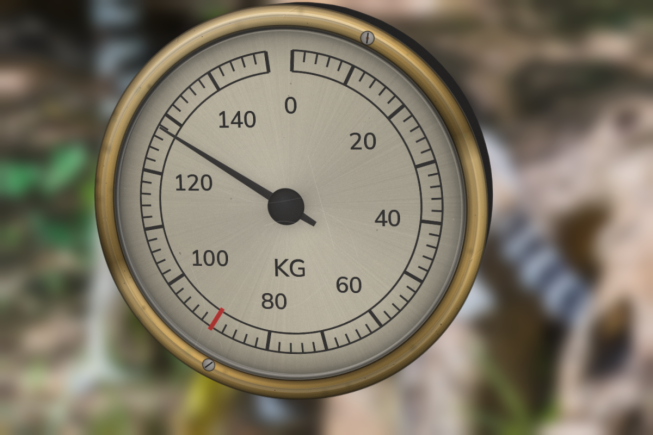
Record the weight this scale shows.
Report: 128 kg
